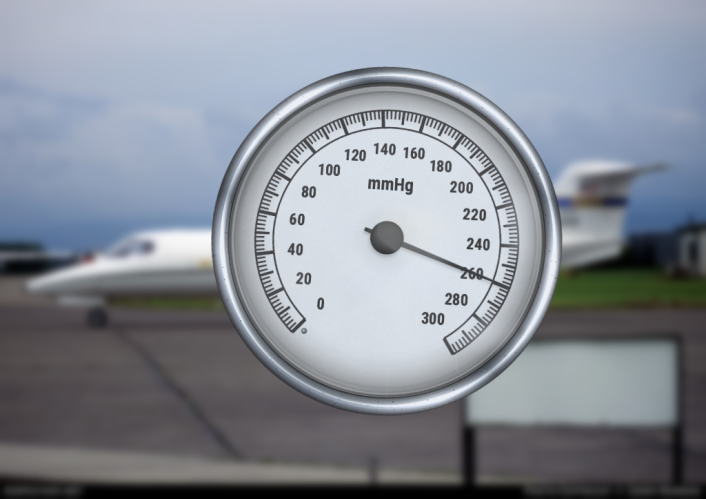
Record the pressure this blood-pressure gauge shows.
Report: 260 mmHg
